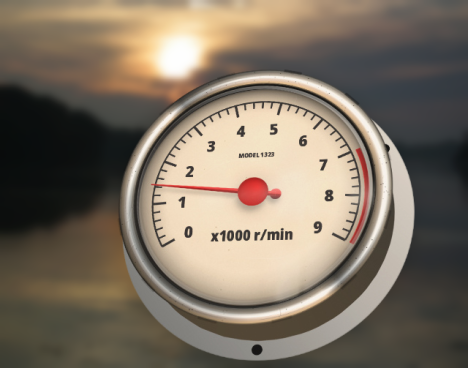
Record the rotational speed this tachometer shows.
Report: 1400 rpm
